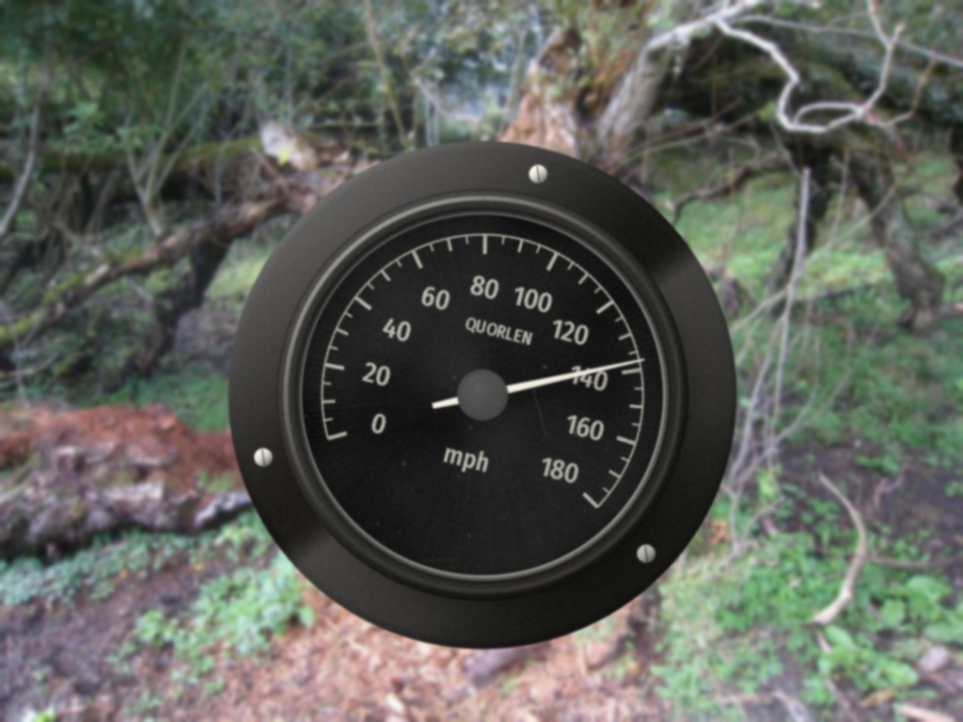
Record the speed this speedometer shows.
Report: 137.5 mph
